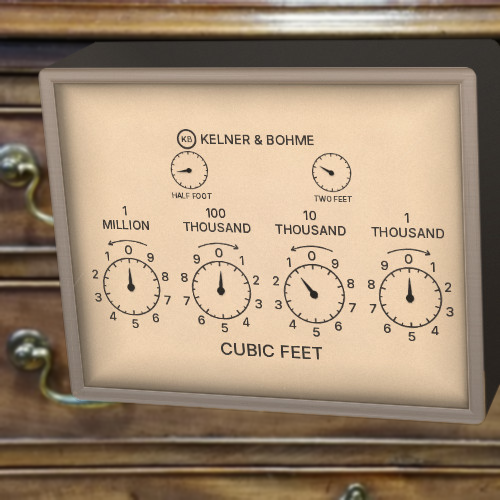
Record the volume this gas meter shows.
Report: 1000 ft³
